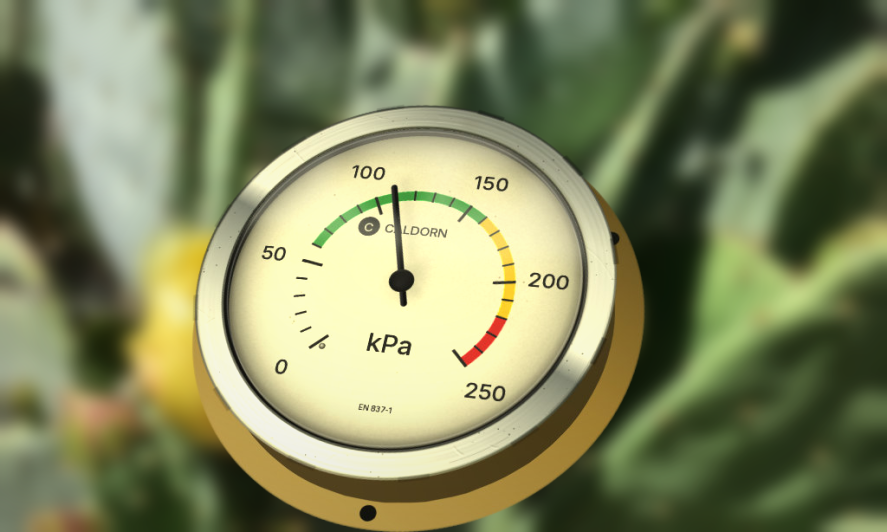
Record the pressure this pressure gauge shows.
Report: 110 kPa
